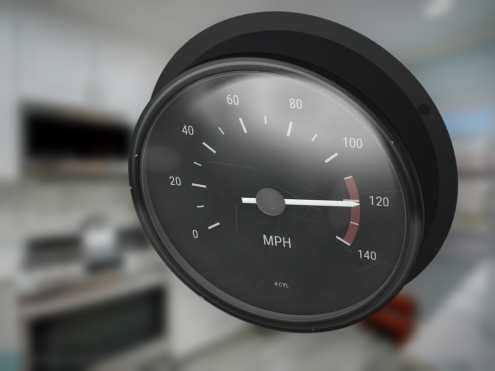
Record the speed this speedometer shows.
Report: 120 mph
